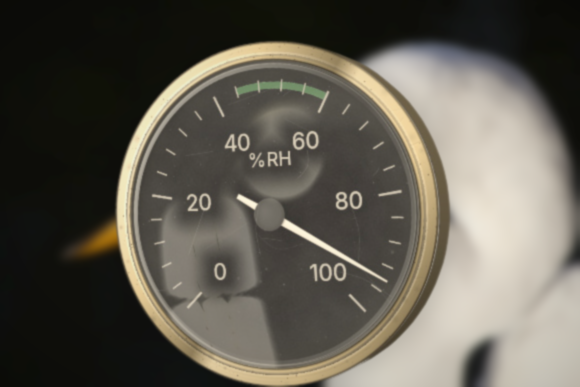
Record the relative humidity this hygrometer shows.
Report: 94 %
